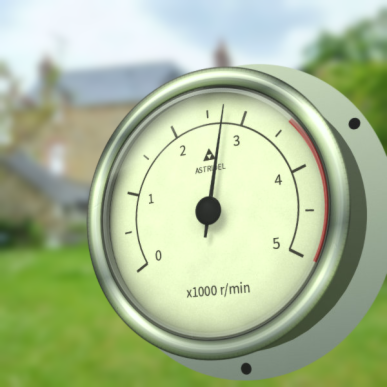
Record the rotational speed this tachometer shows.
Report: 2750 rpm
